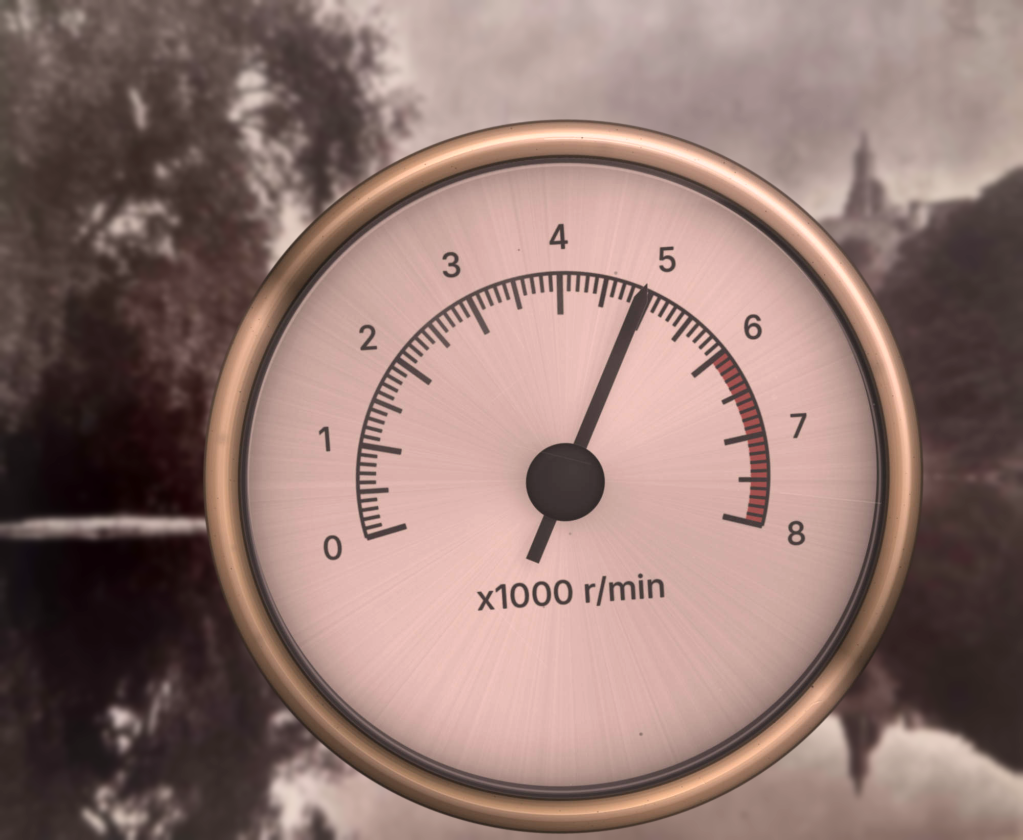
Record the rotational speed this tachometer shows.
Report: 4900 rpm
